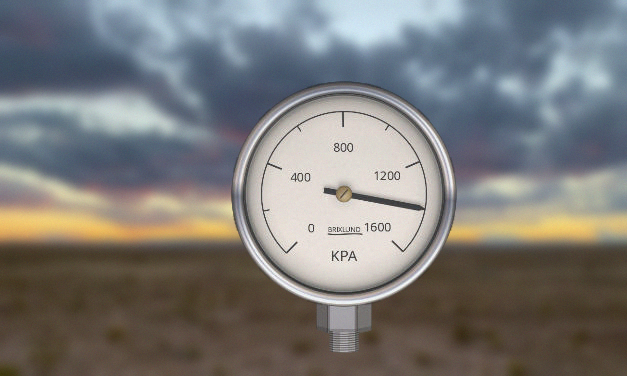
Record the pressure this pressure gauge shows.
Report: 1400 kPa
